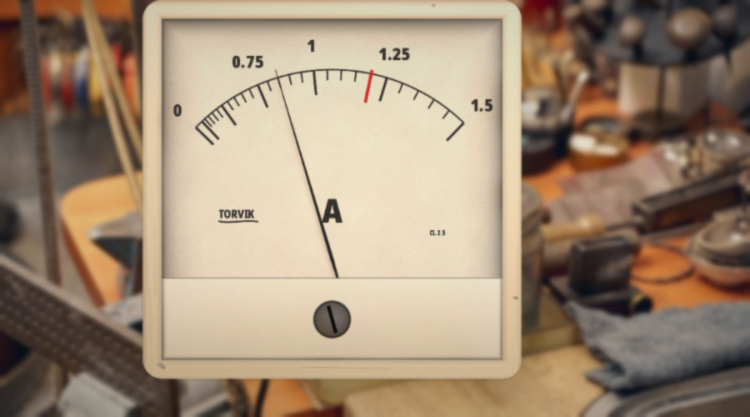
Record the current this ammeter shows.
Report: 0.85 A
